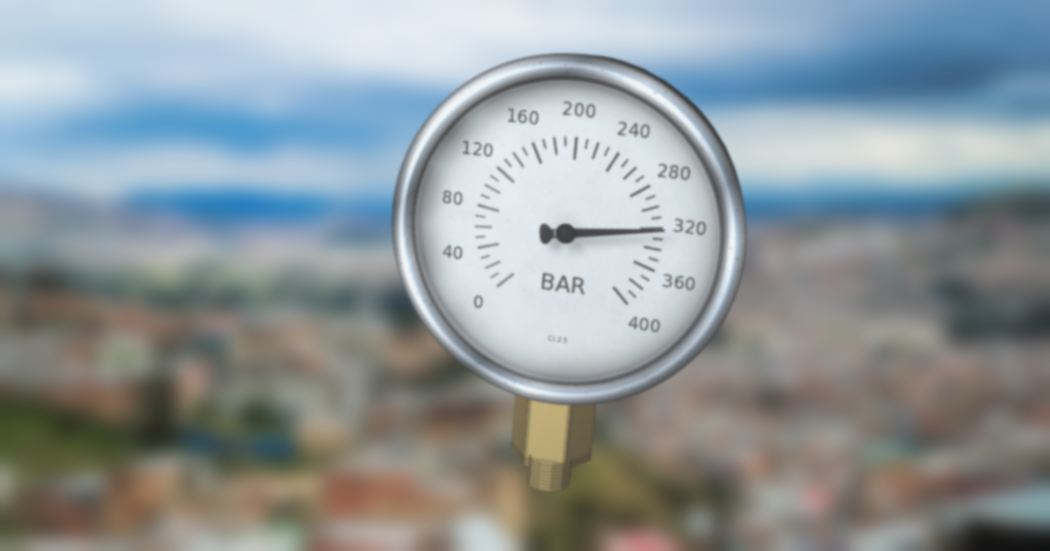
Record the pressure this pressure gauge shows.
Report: 320 bar
